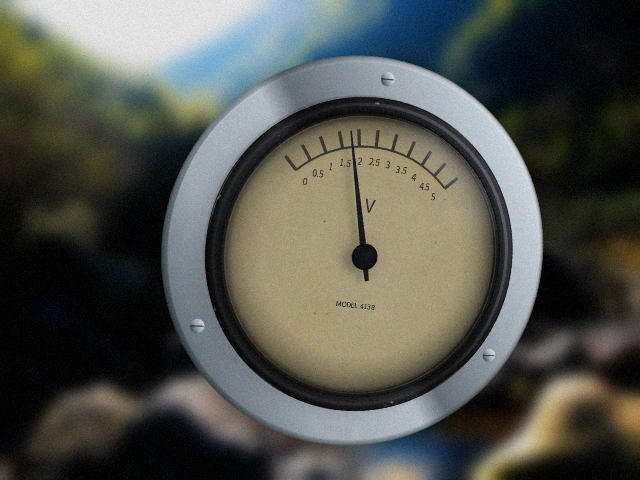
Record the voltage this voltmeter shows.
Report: 1.75 V
